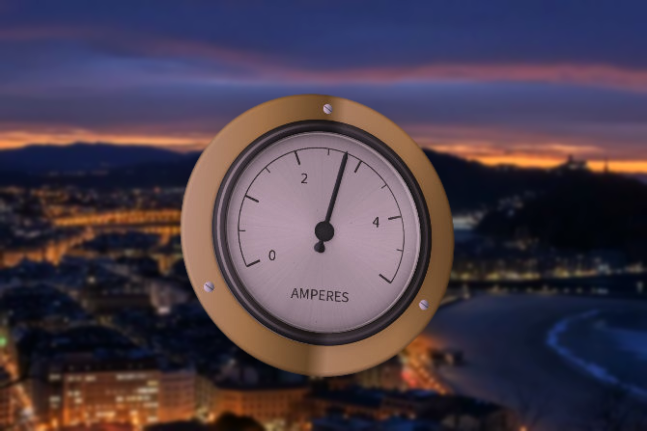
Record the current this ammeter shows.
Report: 2.75 A
